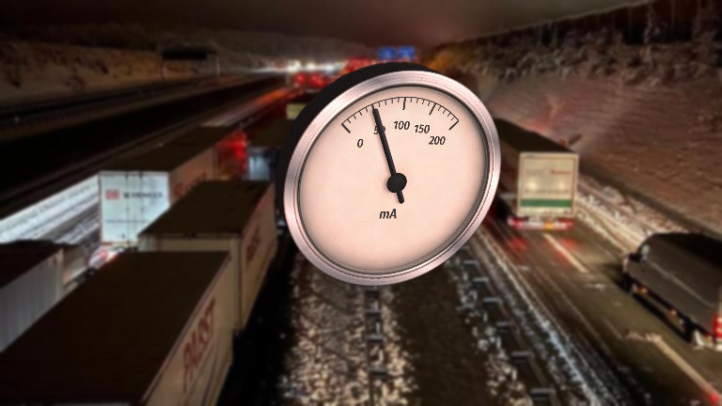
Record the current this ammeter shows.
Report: 50 mA
